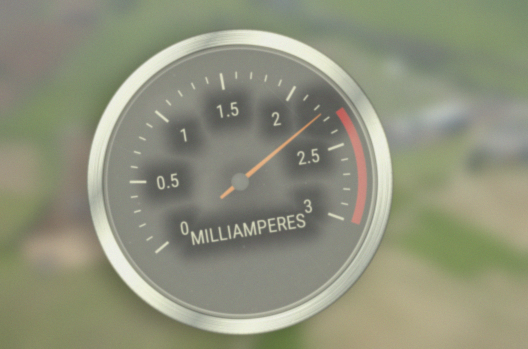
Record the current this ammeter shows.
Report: 2.25 mA
